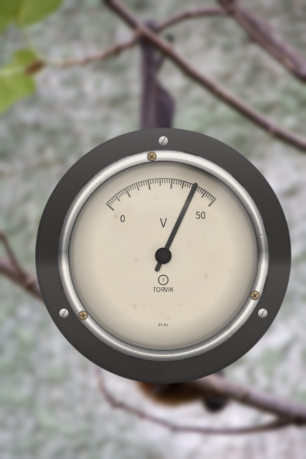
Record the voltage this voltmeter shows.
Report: 40 V
